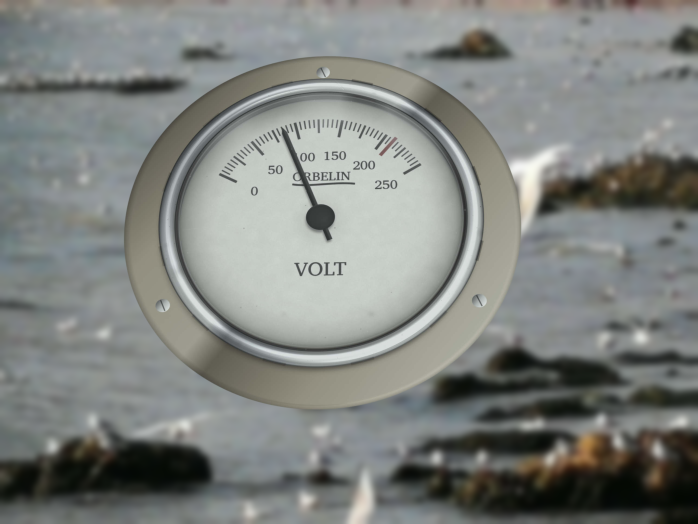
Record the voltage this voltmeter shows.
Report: 85 V
